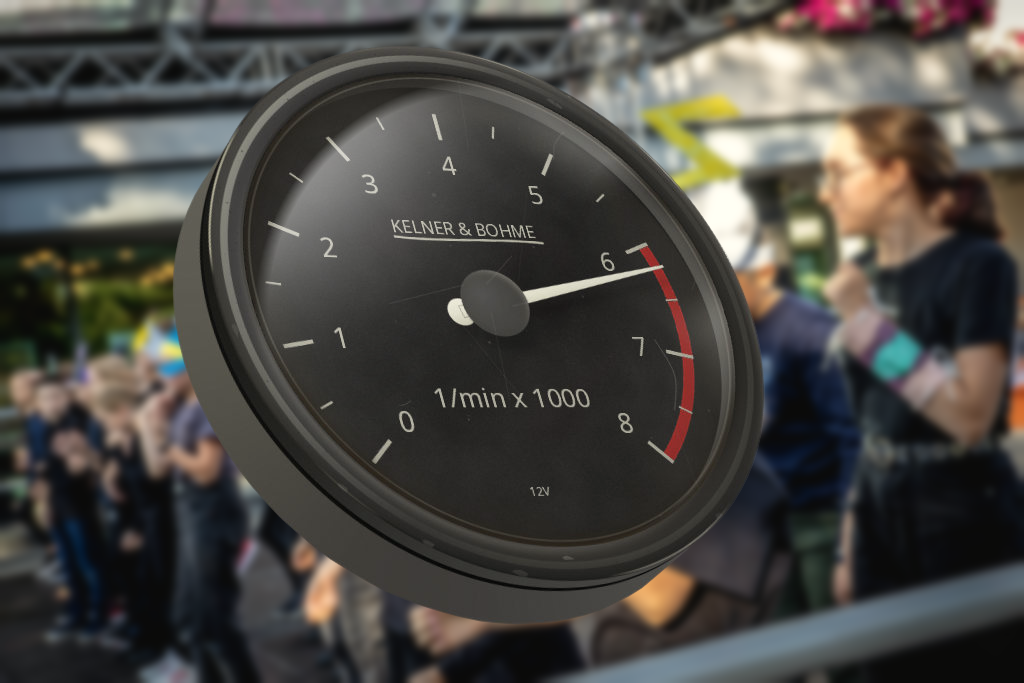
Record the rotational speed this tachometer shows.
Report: 6250 rpm
